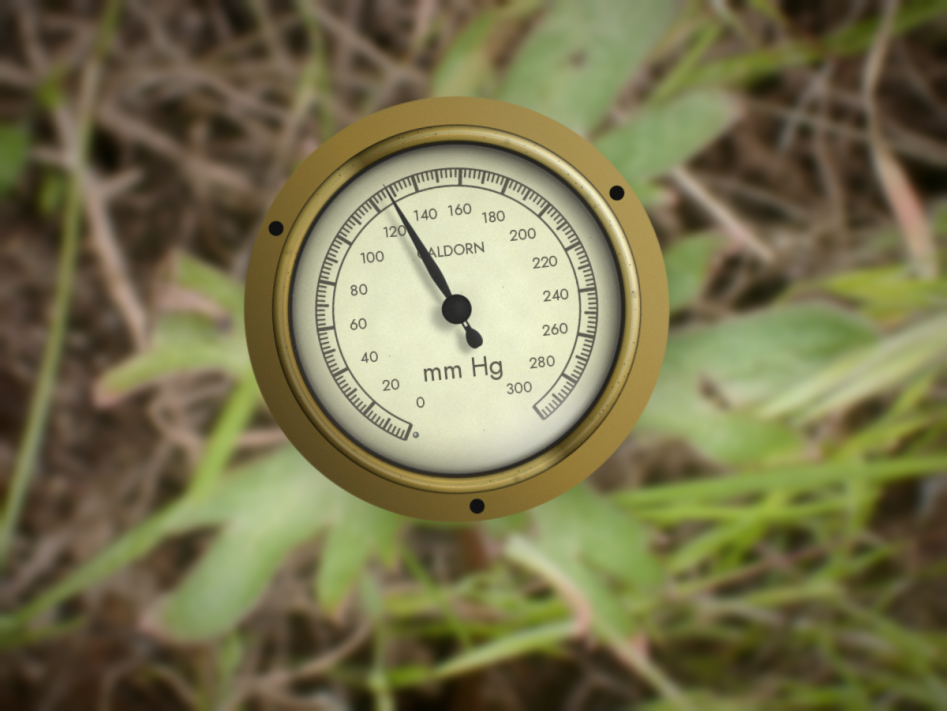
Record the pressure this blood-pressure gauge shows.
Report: 128 mmHg
